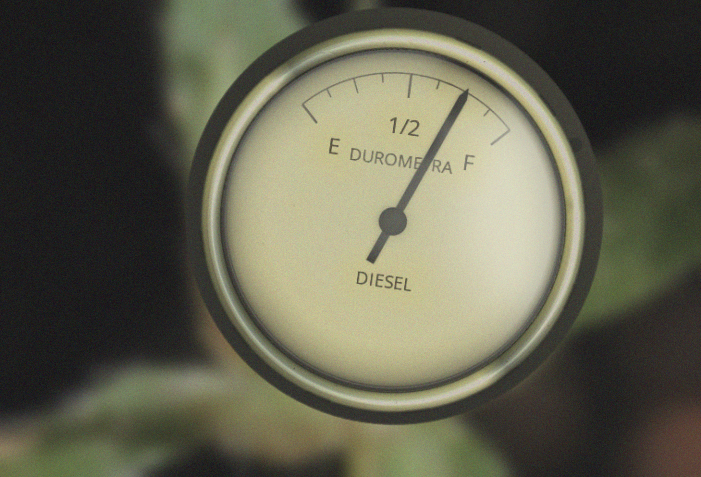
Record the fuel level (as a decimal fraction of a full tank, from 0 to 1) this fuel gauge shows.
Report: 0.75
